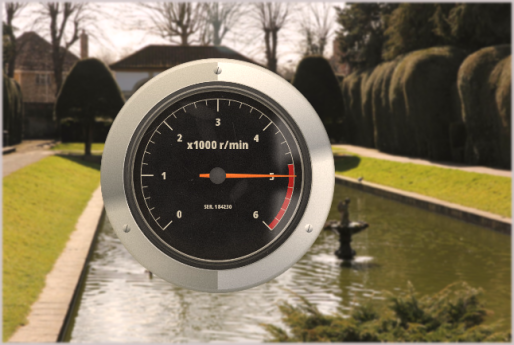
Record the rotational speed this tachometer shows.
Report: 5000 rpm
